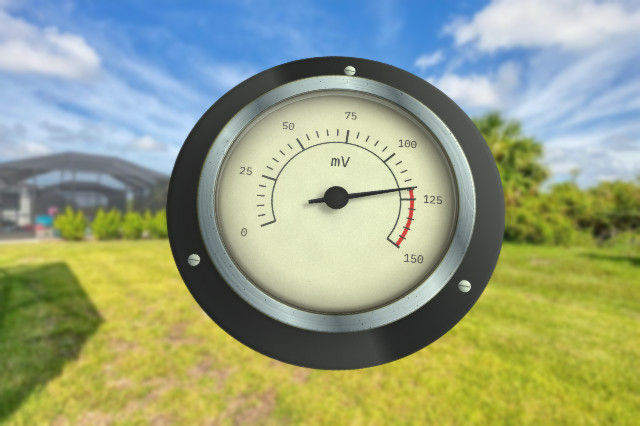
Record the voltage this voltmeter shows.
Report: 120 mV
